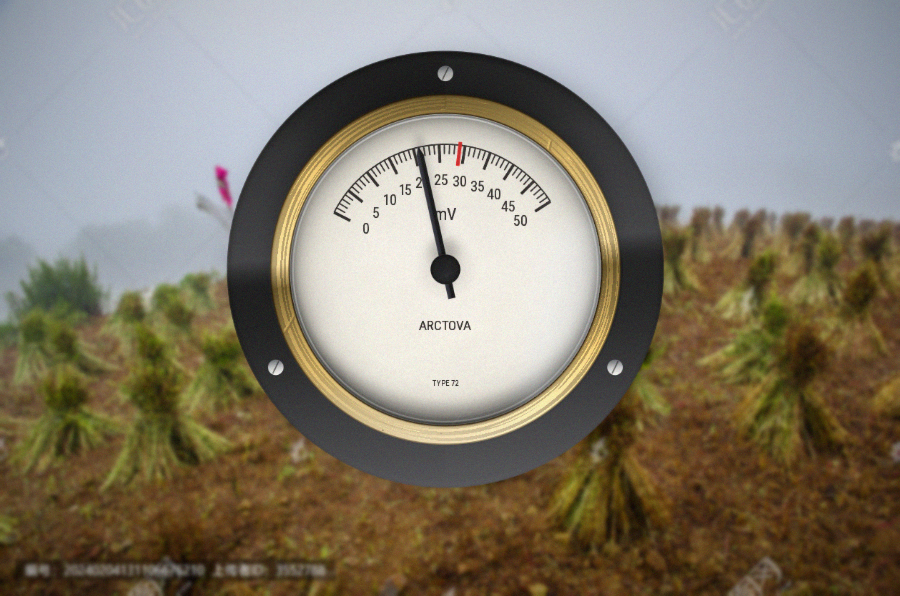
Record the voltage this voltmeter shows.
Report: 21 mV
